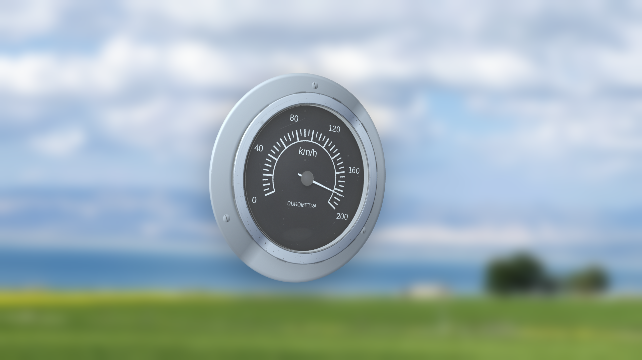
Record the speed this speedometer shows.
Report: 185 km/h
